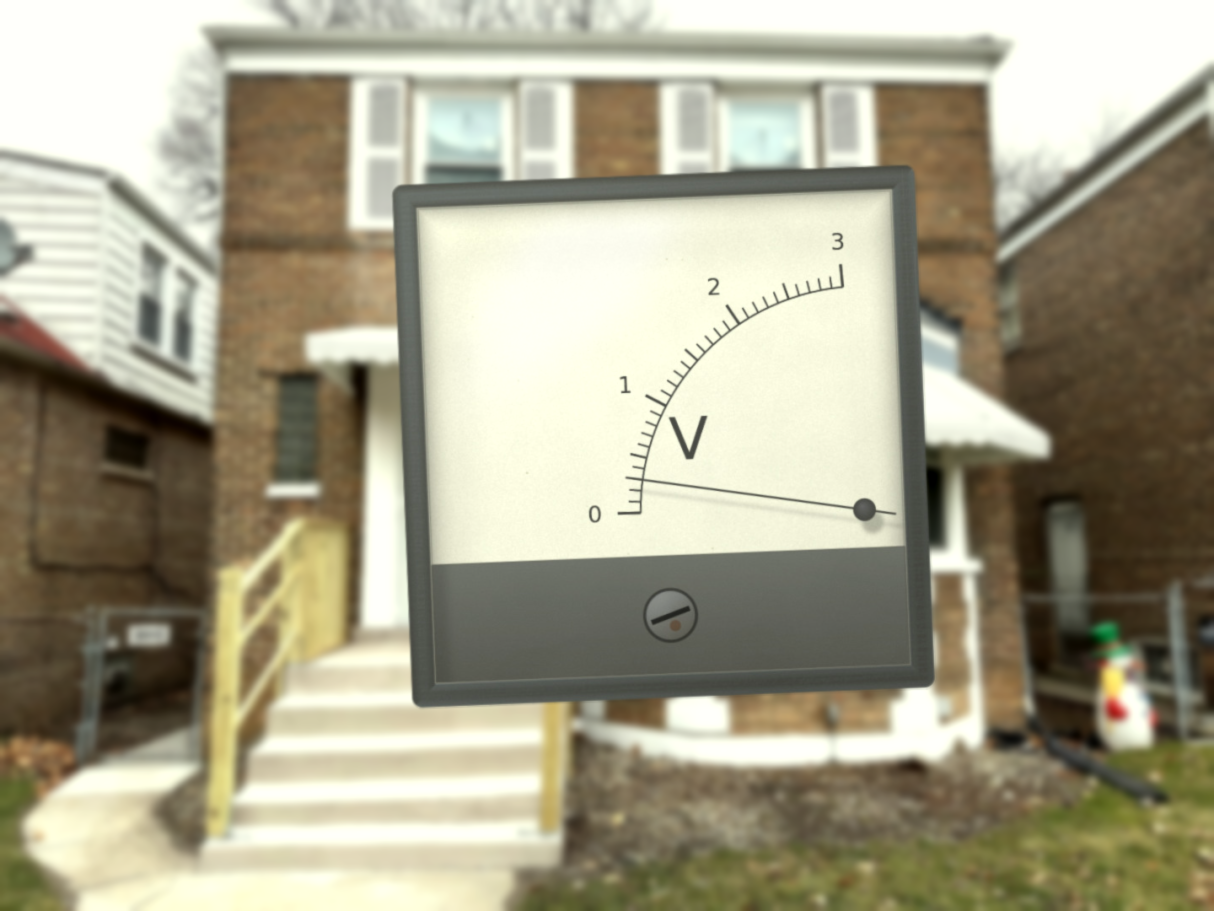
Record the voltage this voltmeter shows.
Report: 0.3 V
